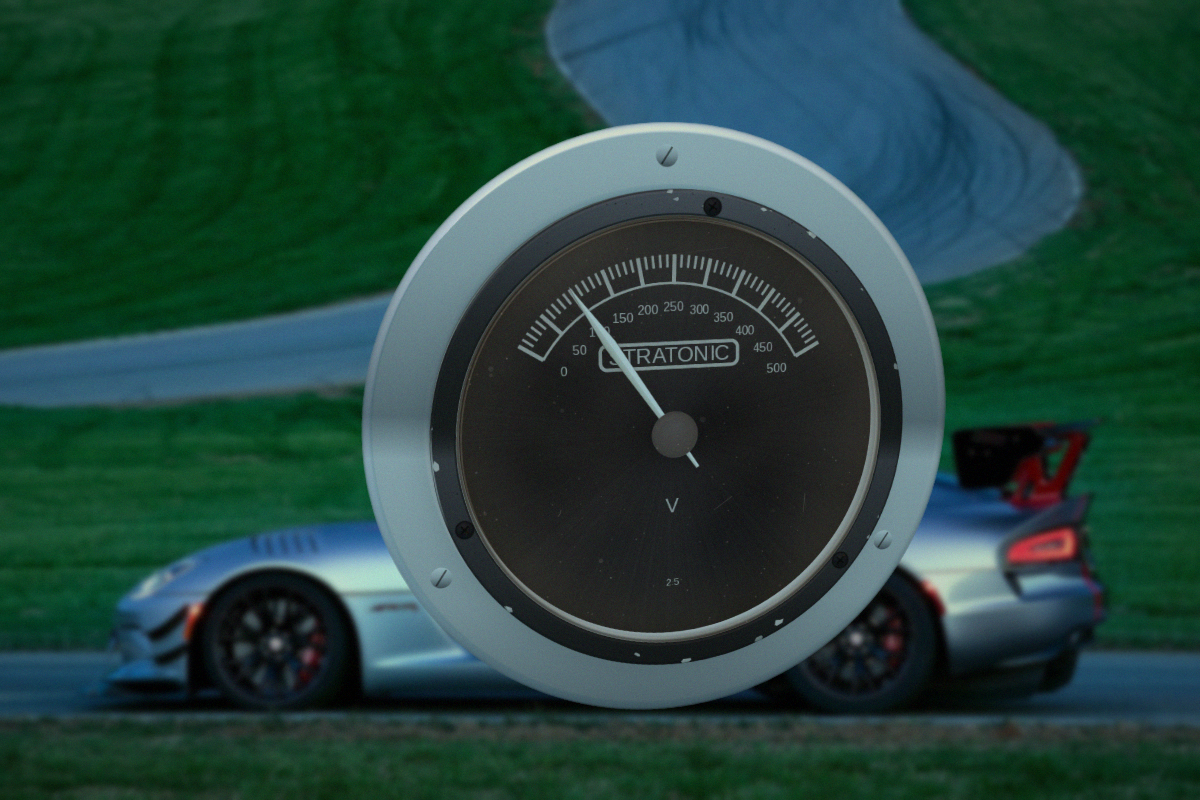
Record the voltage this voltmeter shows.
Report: 100 V
